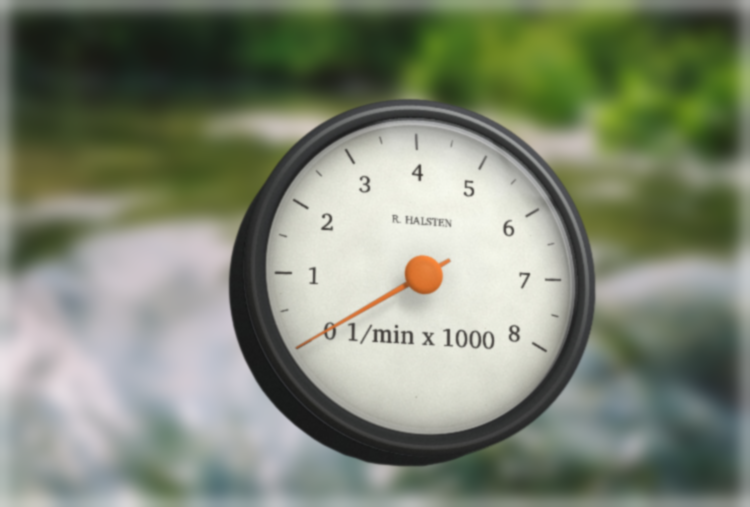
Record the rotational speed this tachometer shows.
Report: 0 rpm
